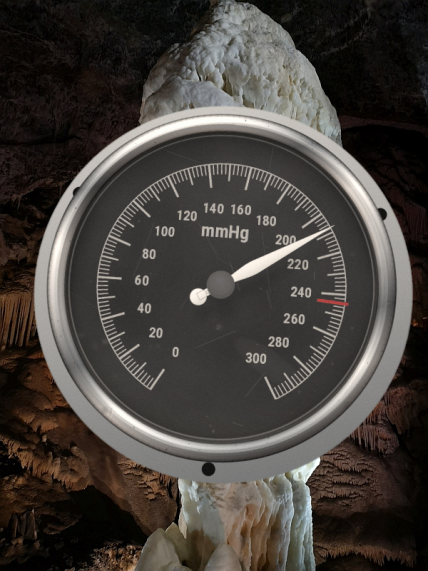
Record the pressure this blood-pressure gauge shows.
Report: 208 mmHg
